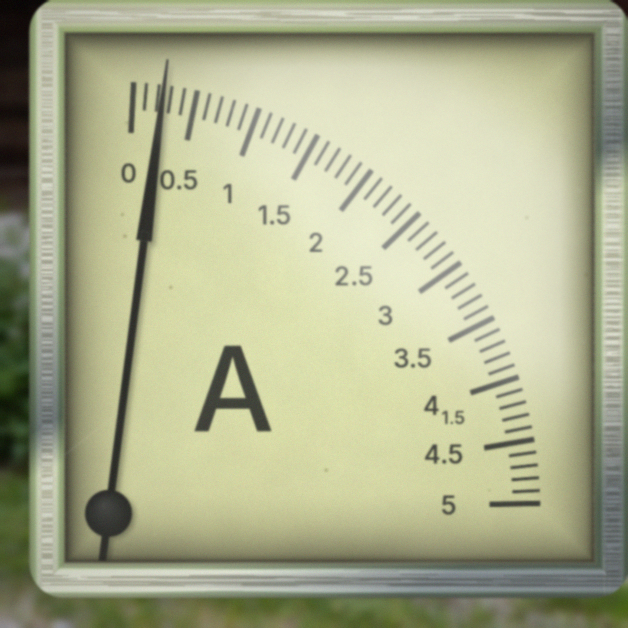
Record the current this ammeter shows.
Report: 0.25 A
